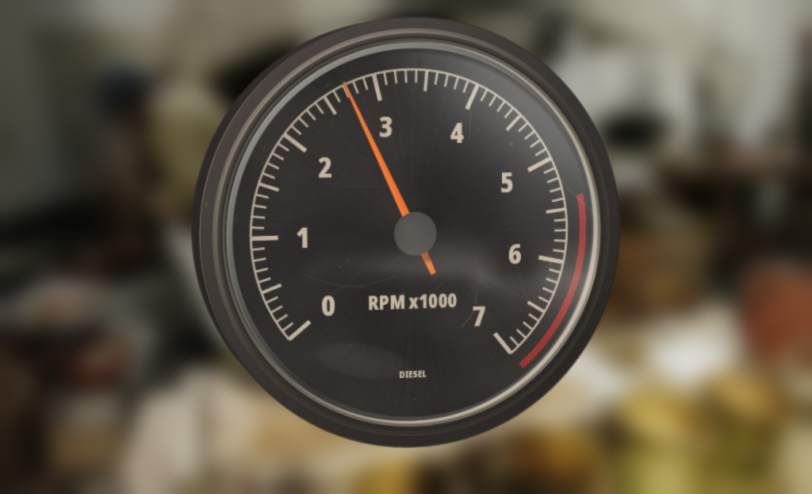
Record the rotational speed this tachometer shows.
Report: 2700 rpm
